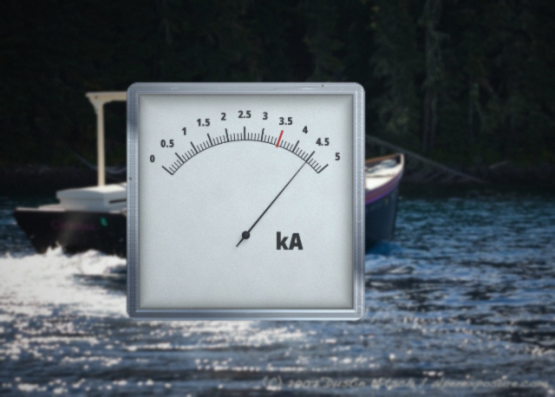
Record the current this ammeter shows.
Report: 4.5 kA
